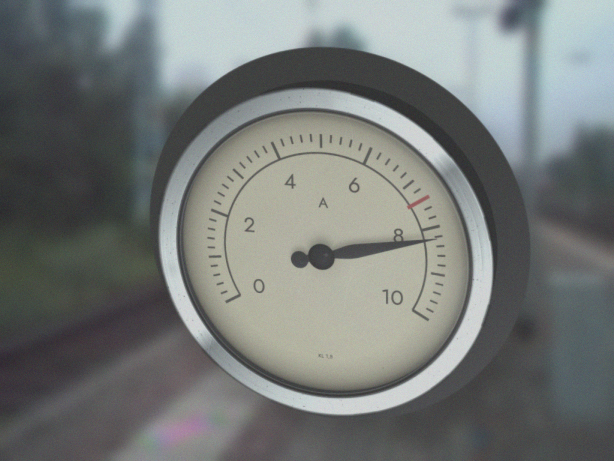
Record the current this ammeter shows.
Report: 8.2 A
